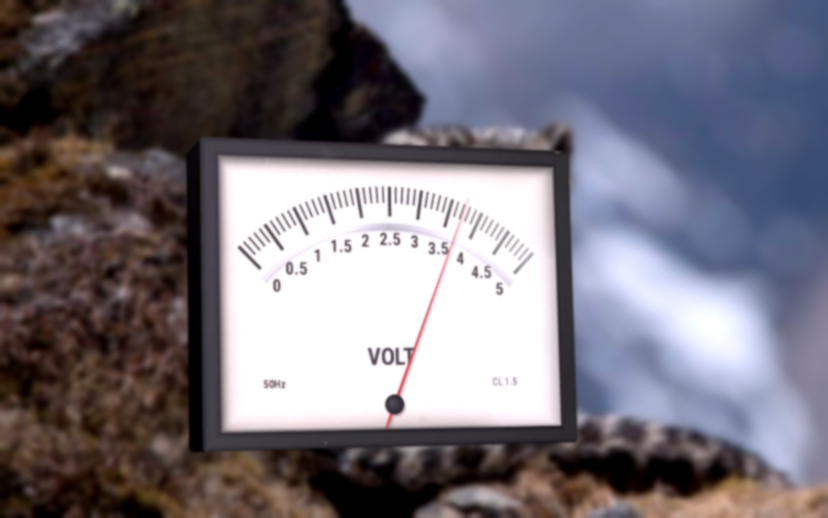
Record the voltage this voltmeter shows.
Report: 3.7 V
